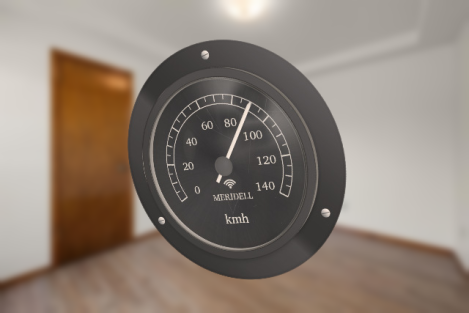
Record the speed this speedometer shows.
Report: 90 km/h
